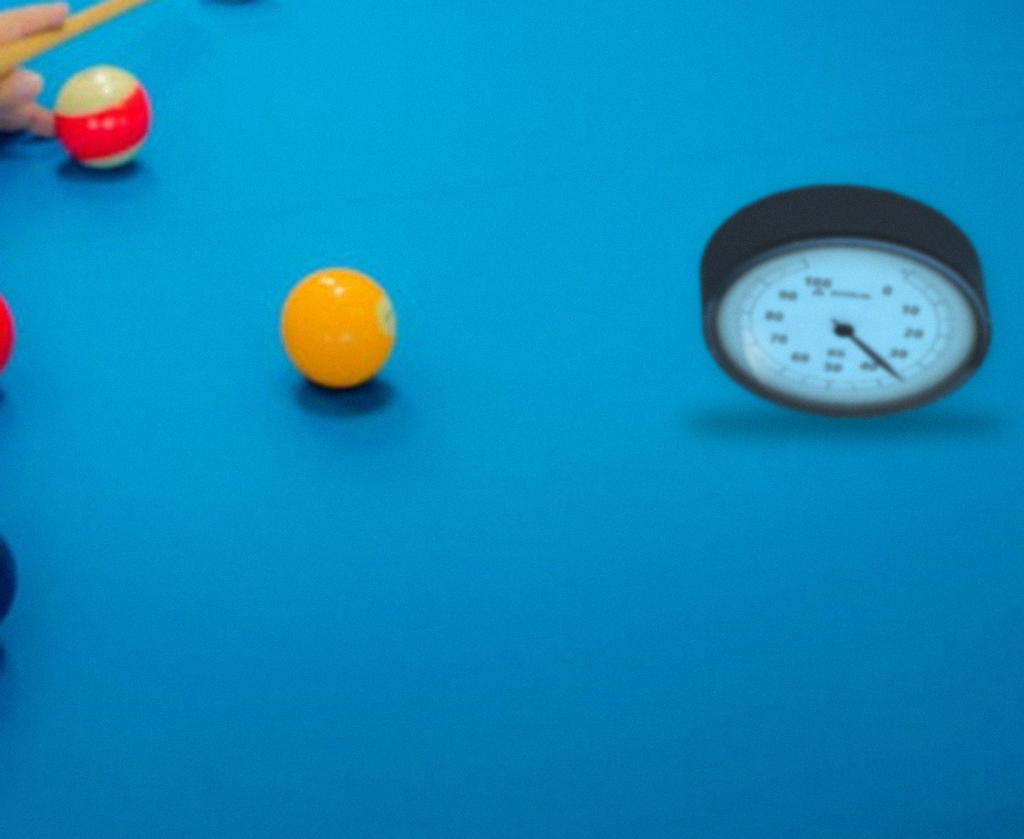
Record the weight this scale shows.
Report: 35 kg
